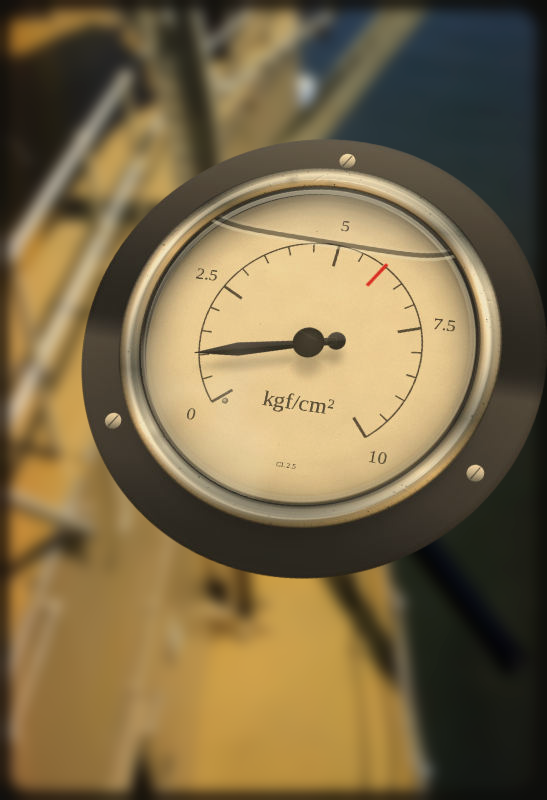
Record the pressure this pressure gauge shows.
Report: 1 kg/cm²
